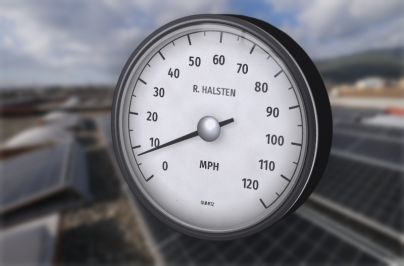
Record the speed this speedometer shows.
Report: 7.5 mph
